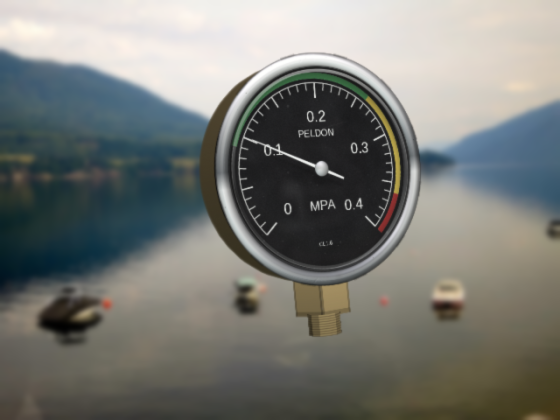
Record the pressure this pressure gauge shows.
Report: 0.1 MPa
